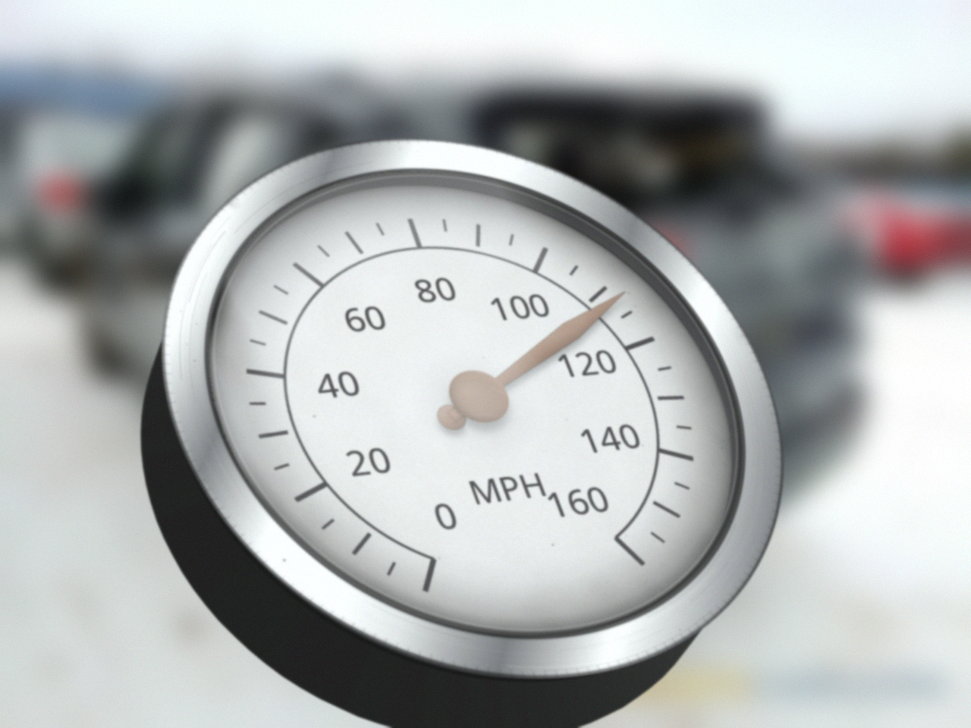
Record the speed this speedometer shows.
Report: 112.5 mph
